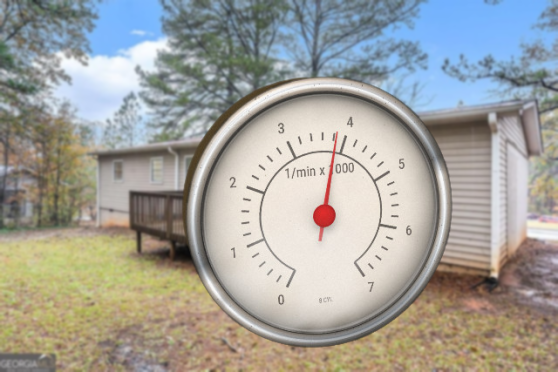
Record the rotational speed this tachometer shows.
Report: 3800 rpm
